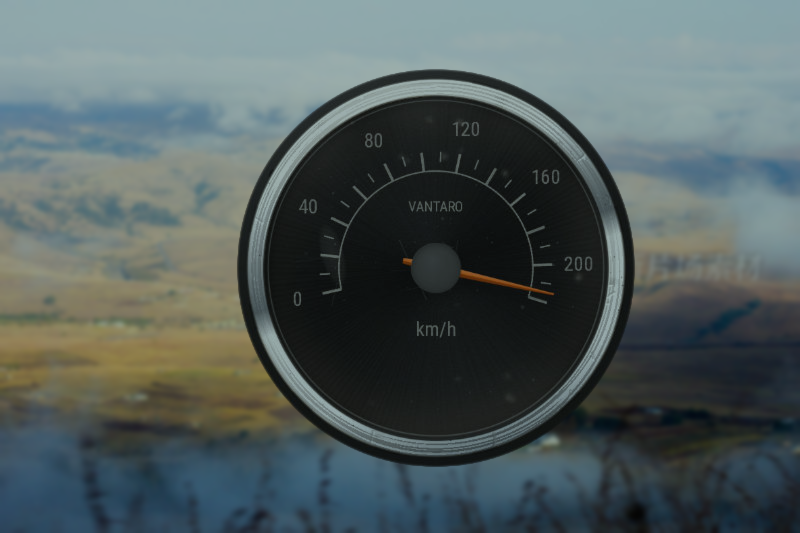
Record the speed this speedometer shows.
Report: 215 km/h
